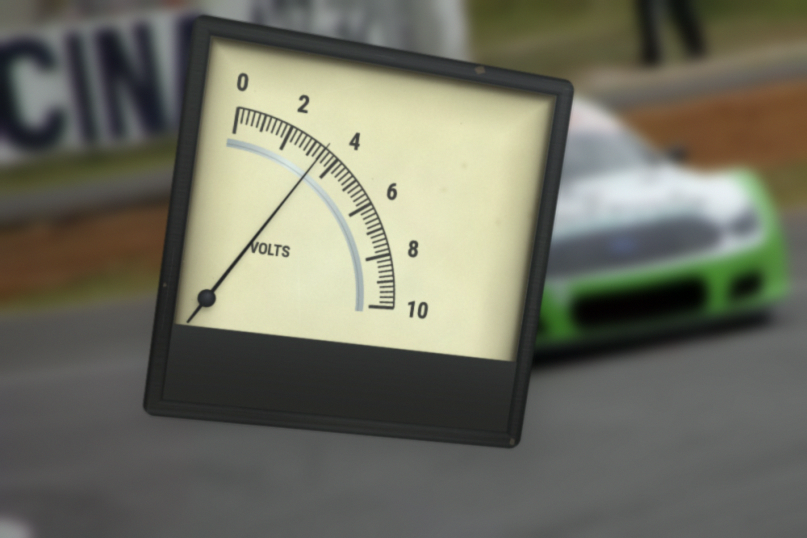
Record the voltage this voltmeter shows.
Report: 3.4 V
